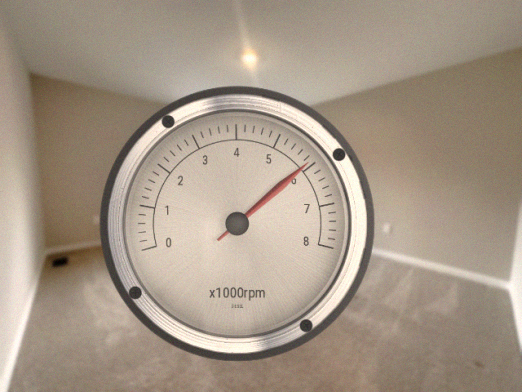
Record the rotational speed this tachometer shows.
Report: 5900 rpm
